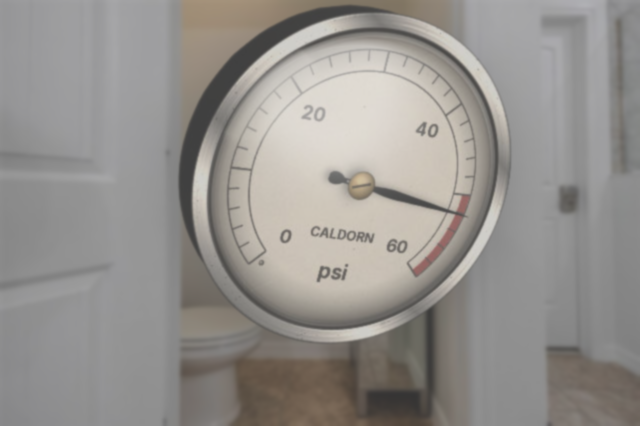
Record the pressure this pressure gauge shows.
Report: 52 psi
